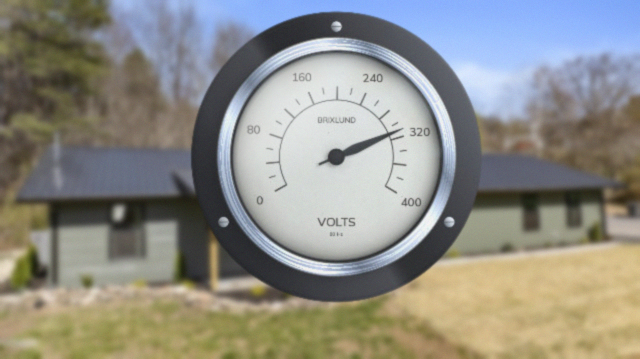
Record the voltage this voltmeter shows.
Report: 310 V
